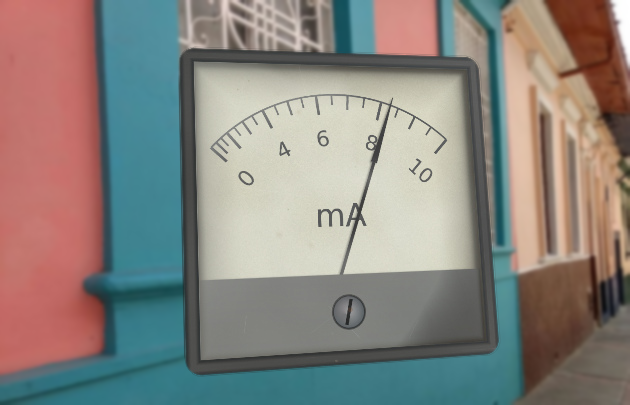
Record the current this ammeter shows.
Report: 8.25 mA
